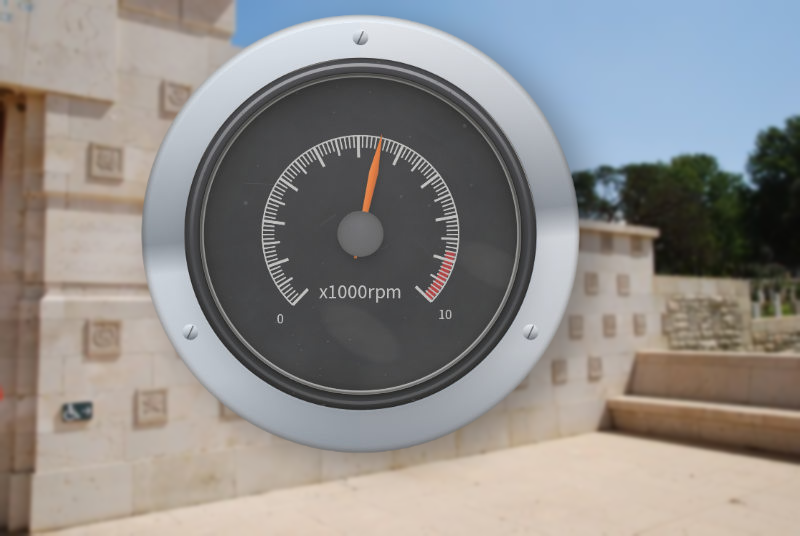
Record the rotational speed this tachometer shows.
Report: 5500 rpm
